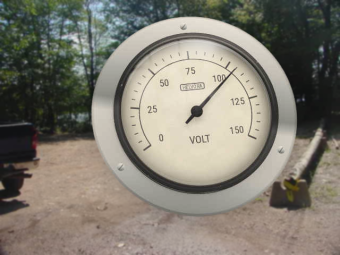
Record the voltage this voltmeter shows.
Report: 105 V
